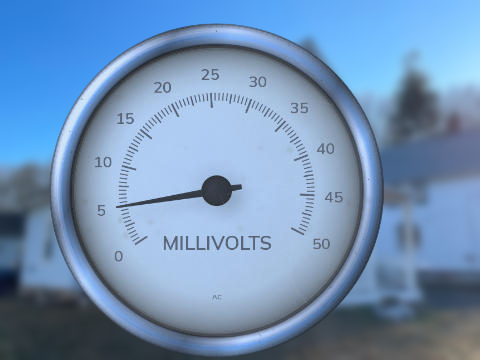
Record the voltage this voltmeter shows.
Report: 5 mV
